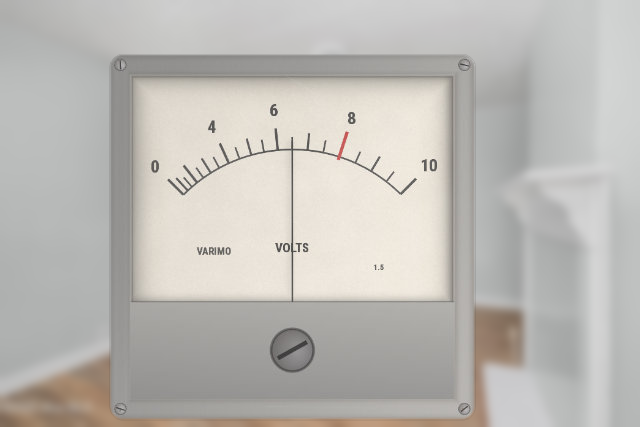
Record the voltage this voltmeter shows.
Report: 6.5 V
